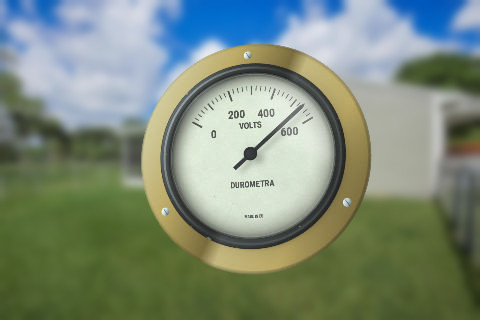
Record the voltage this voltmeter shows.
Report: 540 V
